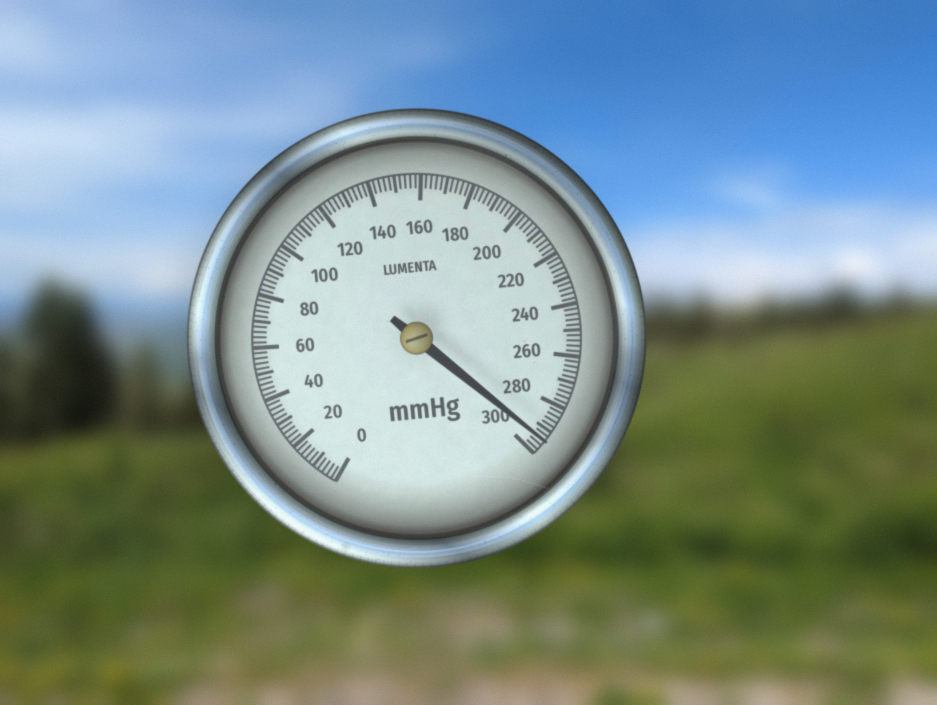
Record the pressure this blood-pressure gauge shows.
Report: 294 mmHg
